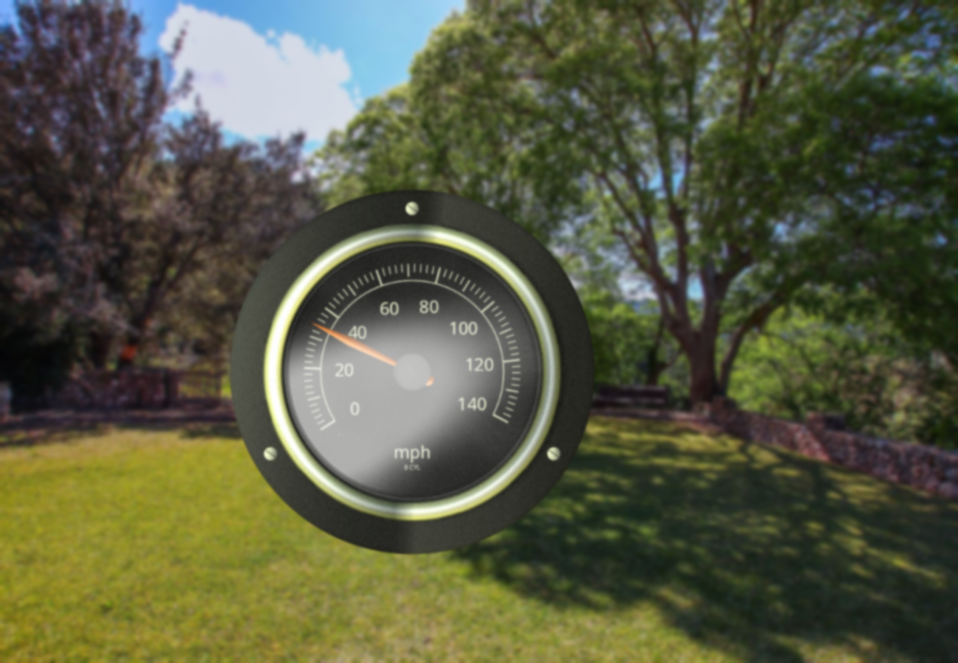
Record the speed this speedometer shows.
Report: 34 mph
